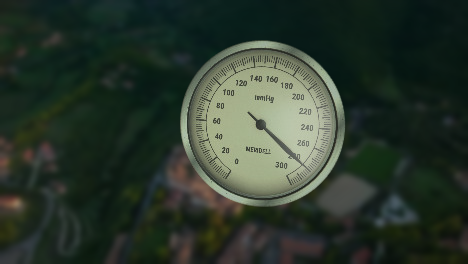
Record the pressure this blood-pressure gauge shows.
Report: 280 mmHg
